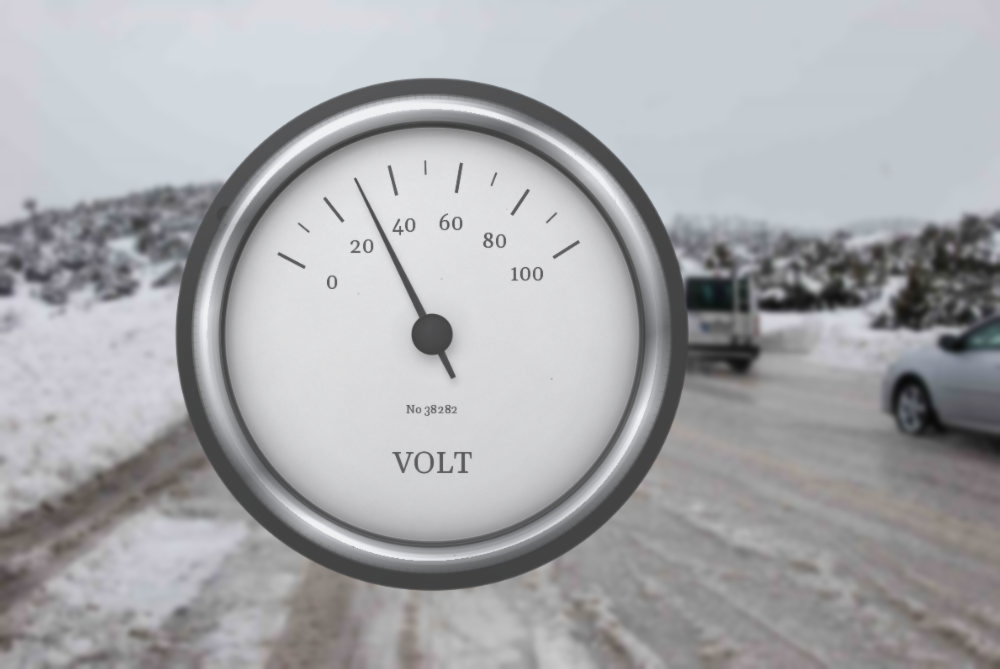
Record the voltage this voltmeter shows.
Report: 30 V
